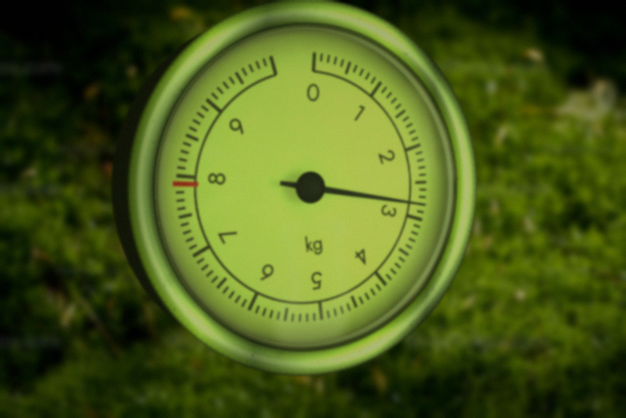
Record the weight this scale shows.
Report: 2.8 kg
